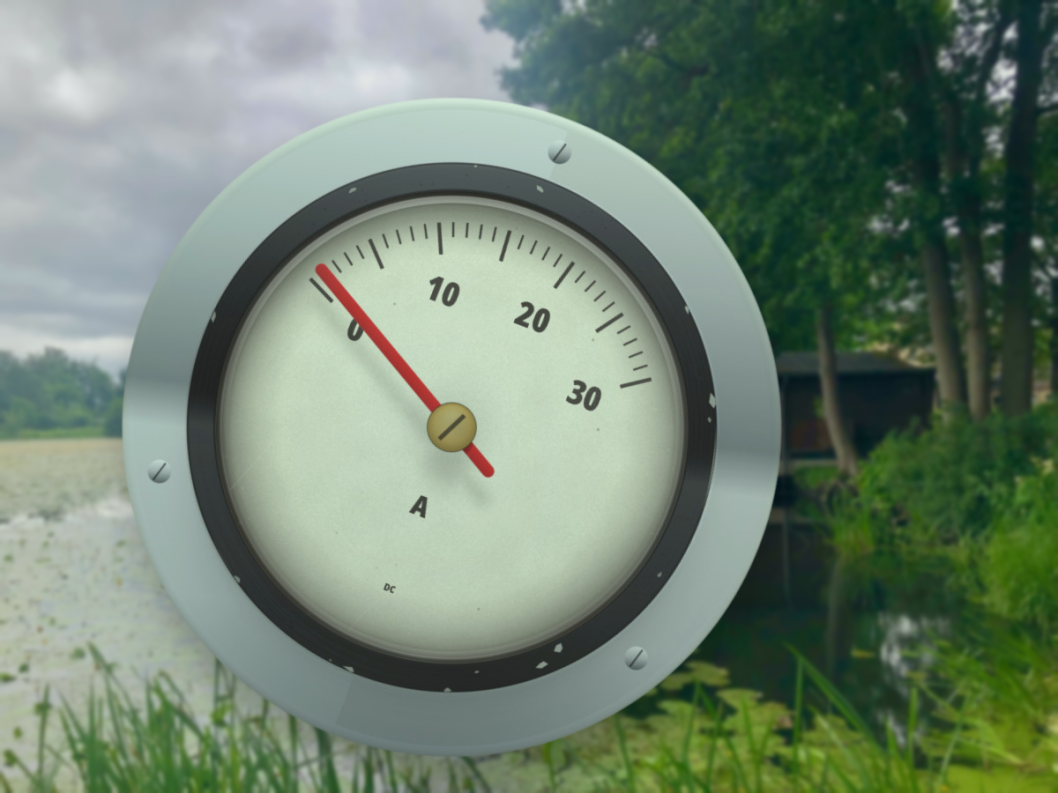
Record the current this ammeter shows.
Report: 1 A
